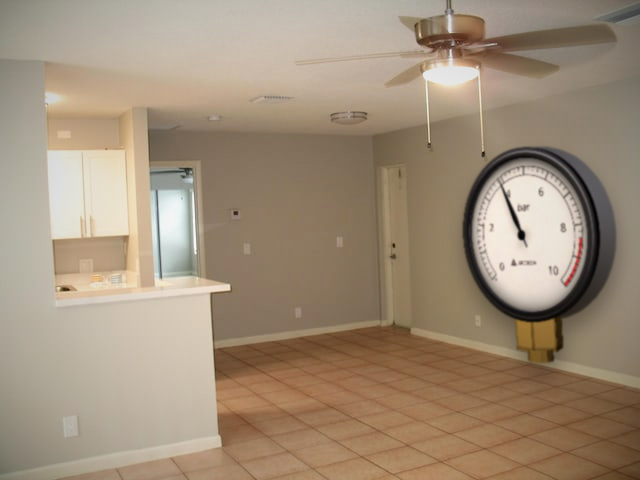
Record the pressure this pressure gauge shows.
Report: 4 bar
